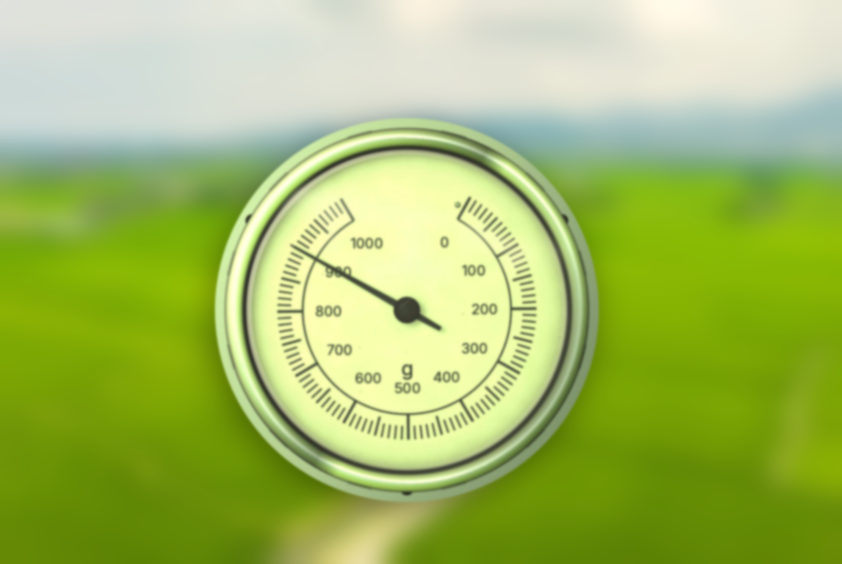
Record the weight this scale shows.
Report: 900 g
